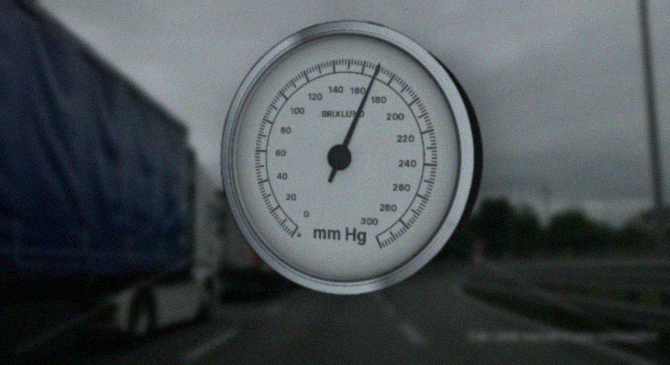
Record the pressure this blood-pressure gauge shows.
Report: 170 mmHg
